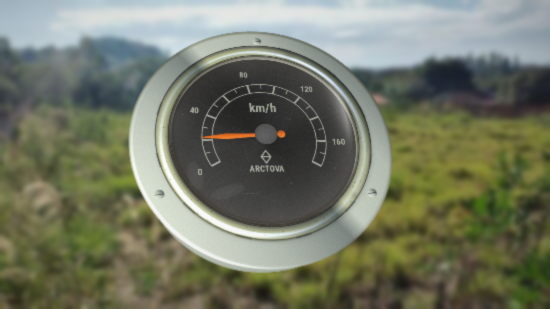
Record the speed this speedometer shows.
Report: 20 km/h
